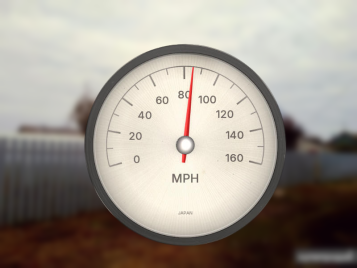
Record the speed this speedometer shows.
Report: 85 mph
